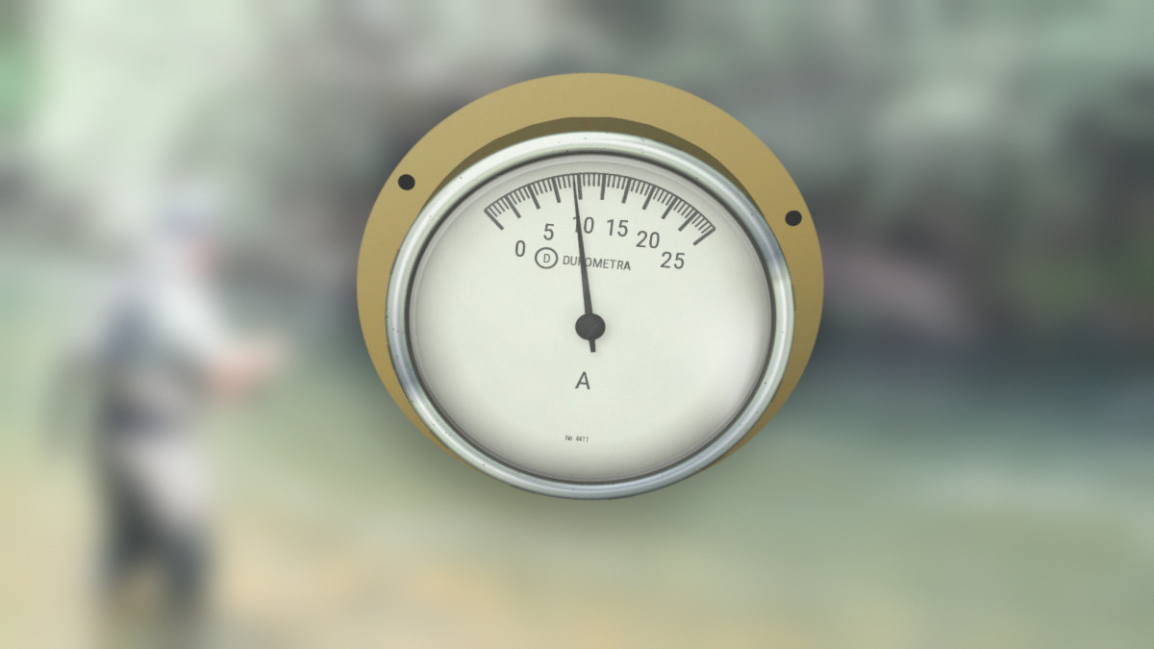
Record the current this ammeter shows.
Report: 9.5 A
